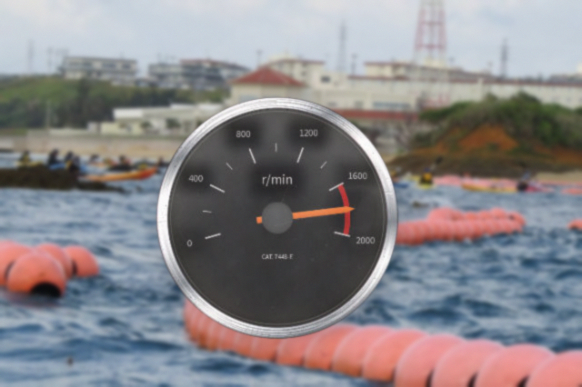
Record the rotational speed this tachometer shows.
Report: 1800 rpm
